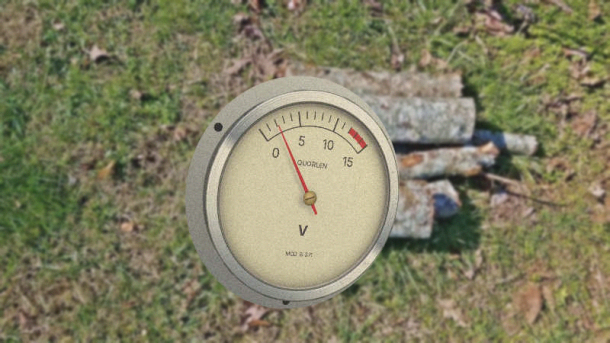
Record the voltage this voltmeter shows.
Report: 2 V
